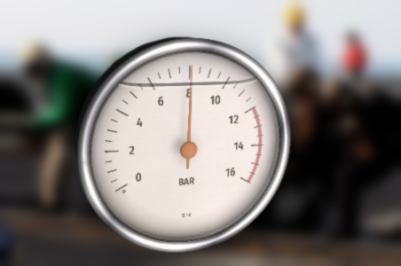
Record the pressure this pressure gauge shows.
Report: 8 bar
